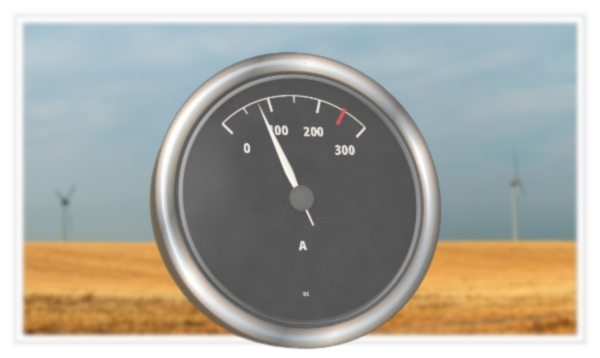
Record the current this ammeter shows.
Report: 75 A
